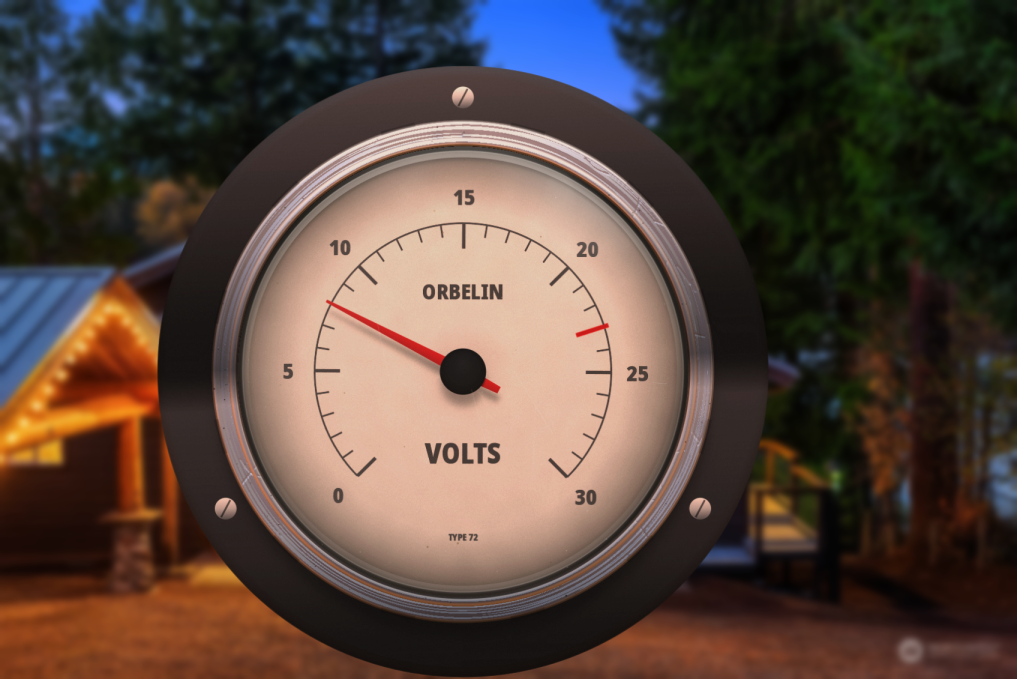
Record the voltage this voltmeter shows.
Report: 8 V
